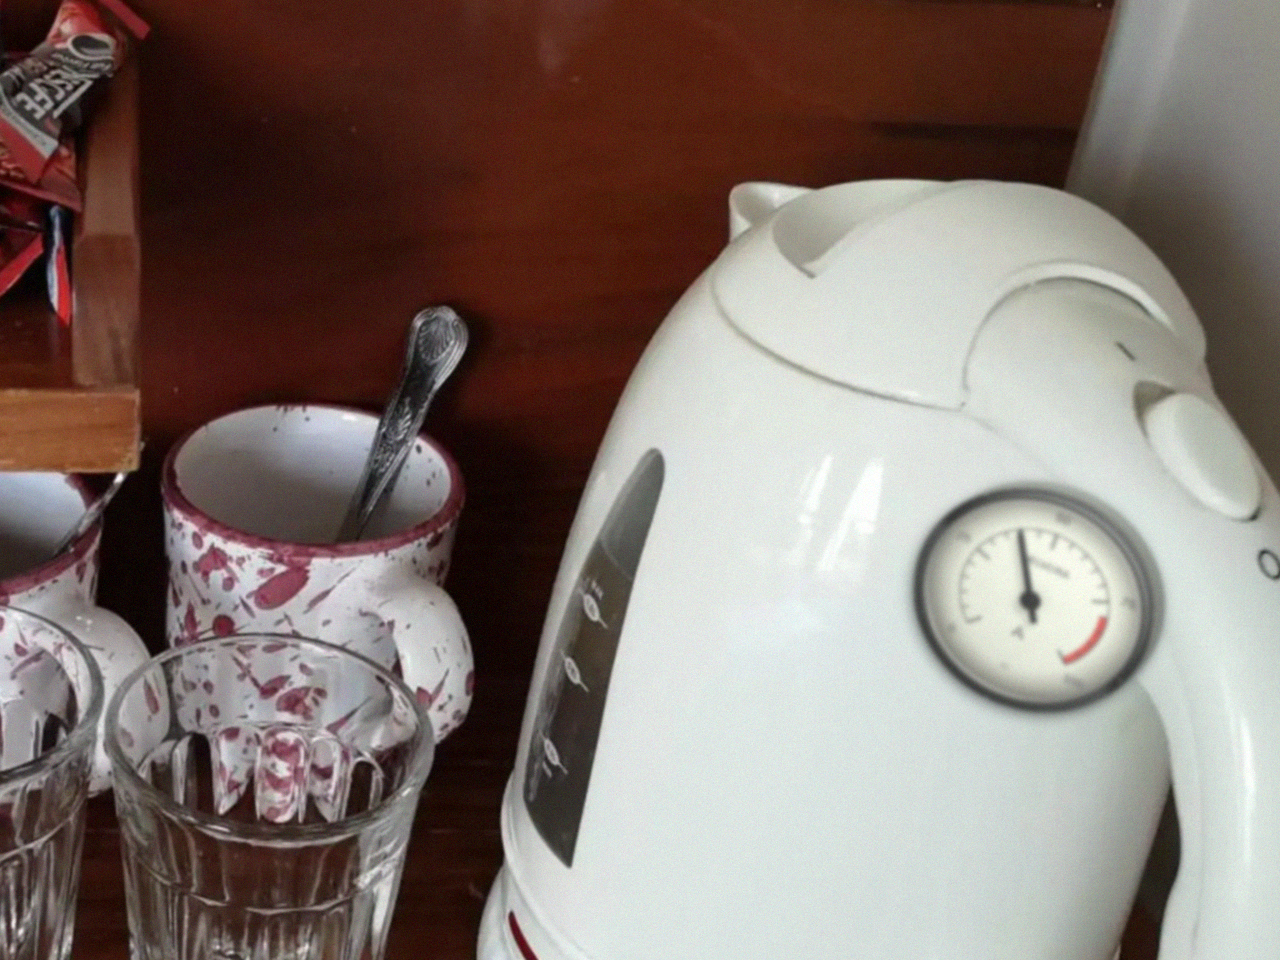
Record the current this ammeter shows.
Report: 40 A
